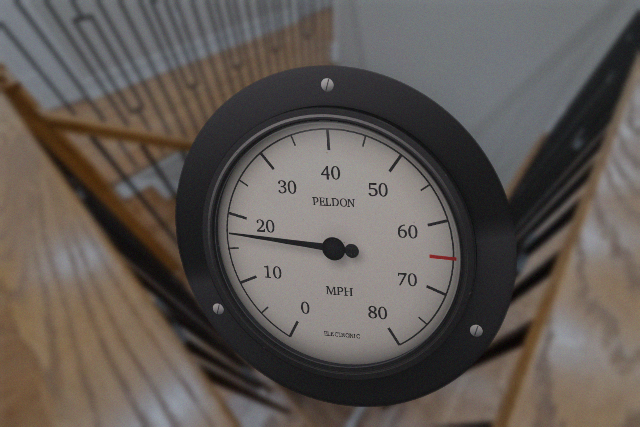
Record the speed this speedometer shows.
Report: 17.5 mph
